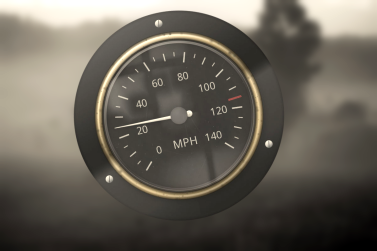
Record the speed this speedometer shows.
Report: 25 mph
